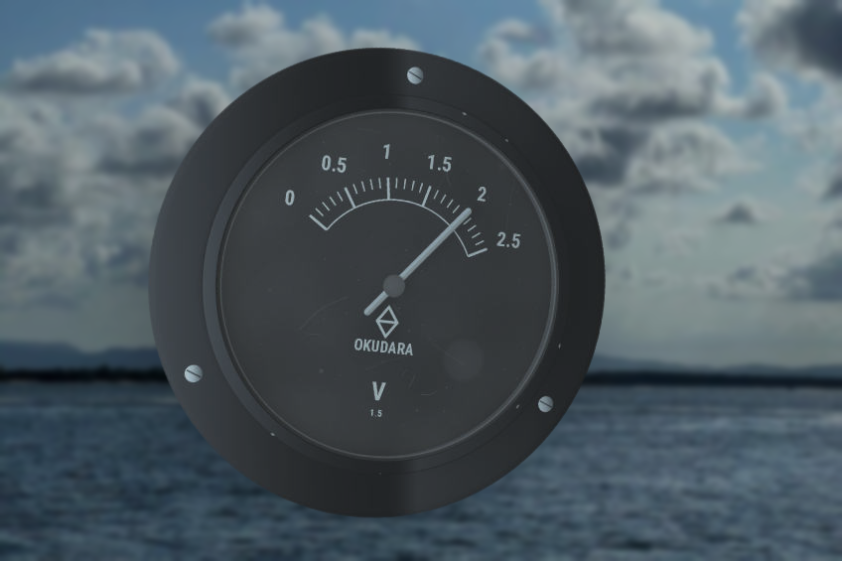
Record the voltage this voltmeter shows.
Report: 2 V
